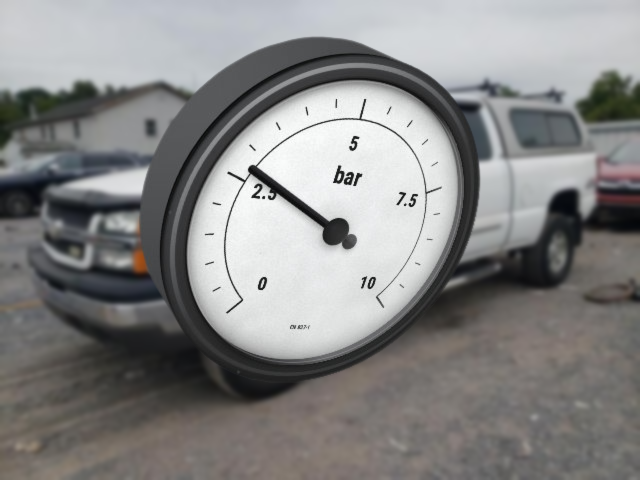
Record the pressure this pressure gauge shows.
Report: 2.75 bar
